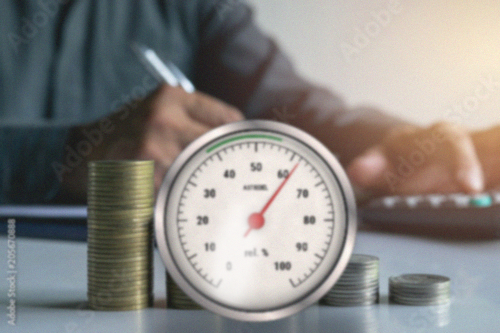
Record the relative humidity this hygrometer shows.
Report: 62 %
